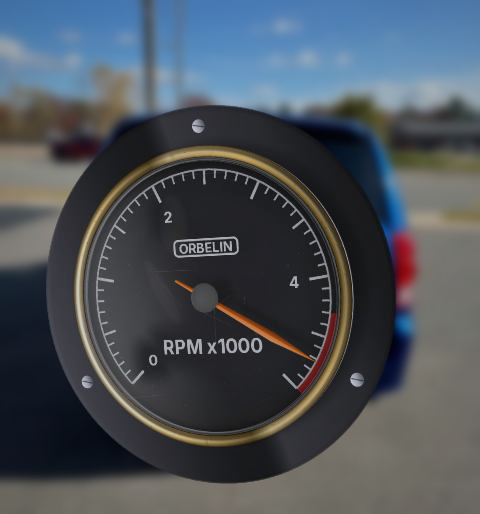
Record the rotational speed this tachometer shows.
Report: 4700 rpm
